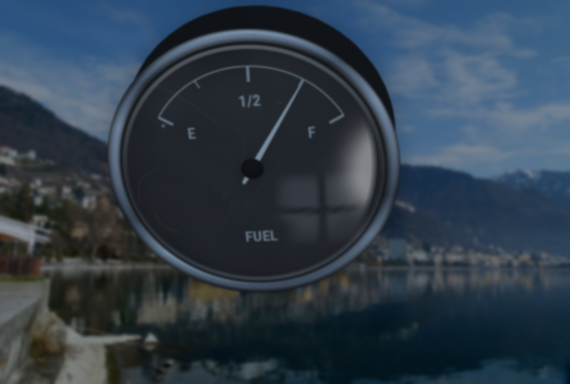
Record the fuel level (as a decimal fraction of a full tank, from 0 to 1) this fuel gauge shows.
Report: 0.75
